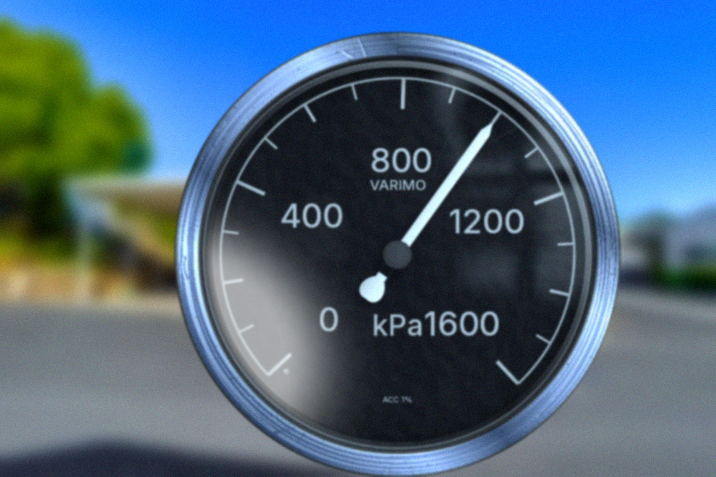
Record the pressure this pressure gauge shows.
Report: 1000 kPa
